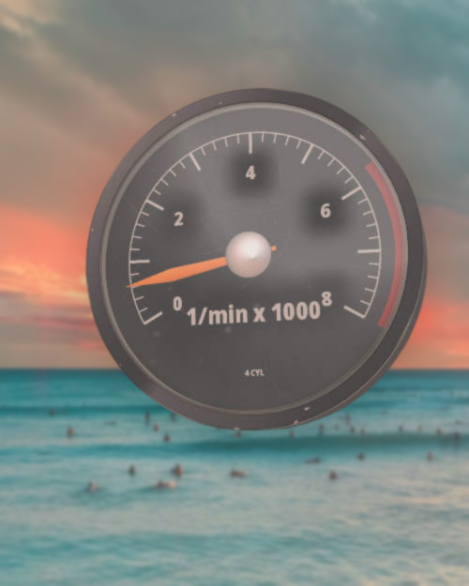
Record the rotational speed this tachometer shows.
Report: 600 rpm
